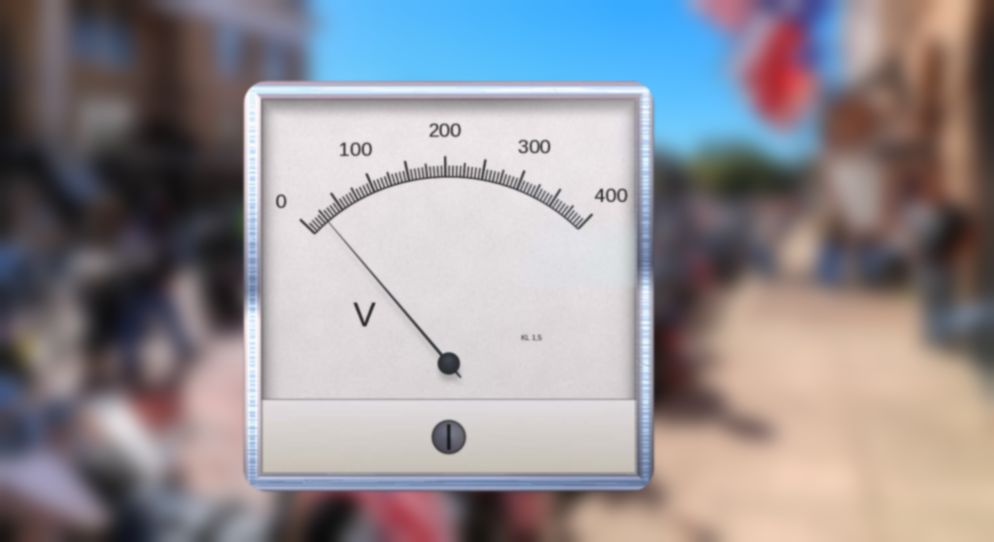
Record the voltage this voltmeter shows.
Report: 25 V
